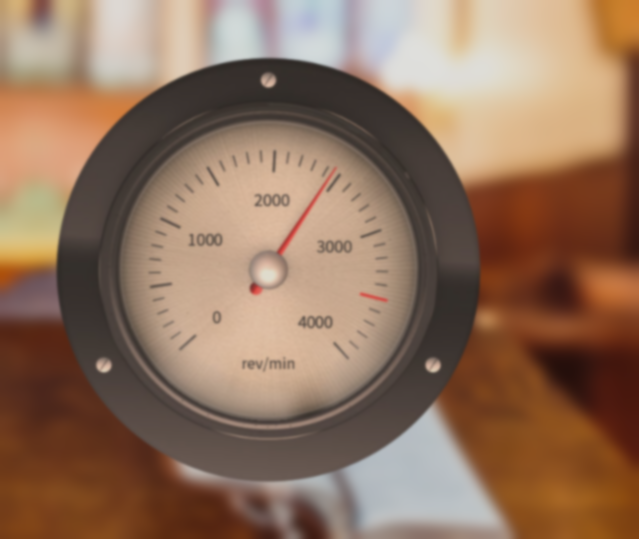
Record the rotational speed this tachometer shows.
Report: 2450 rpm
